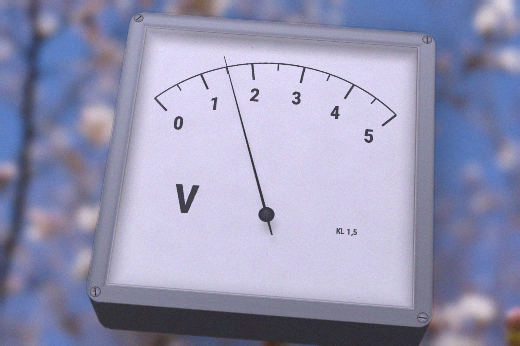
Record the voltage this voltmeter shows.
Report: 1.5 V
